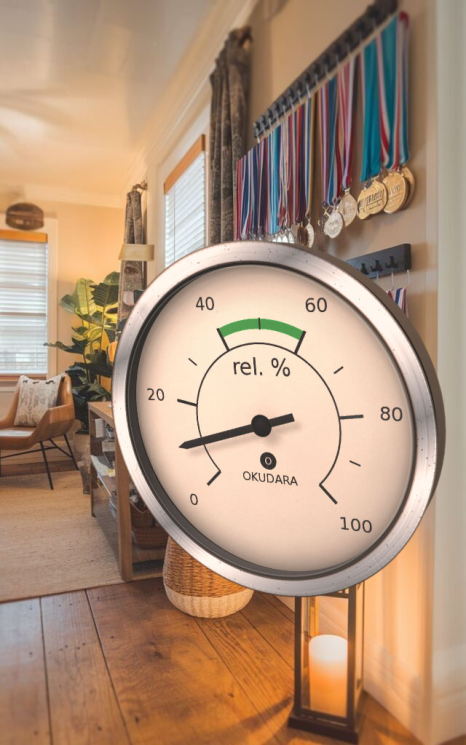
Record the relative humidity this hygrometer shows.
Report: 10 %
